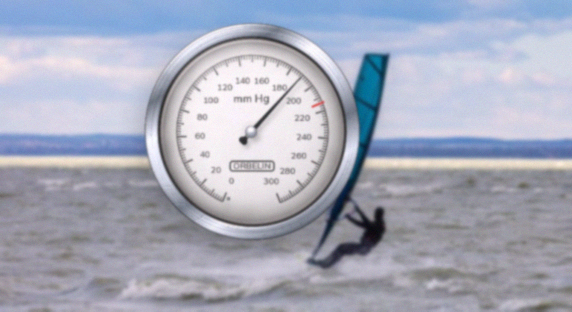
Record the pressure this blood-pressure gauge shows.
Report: 190 mmHg
